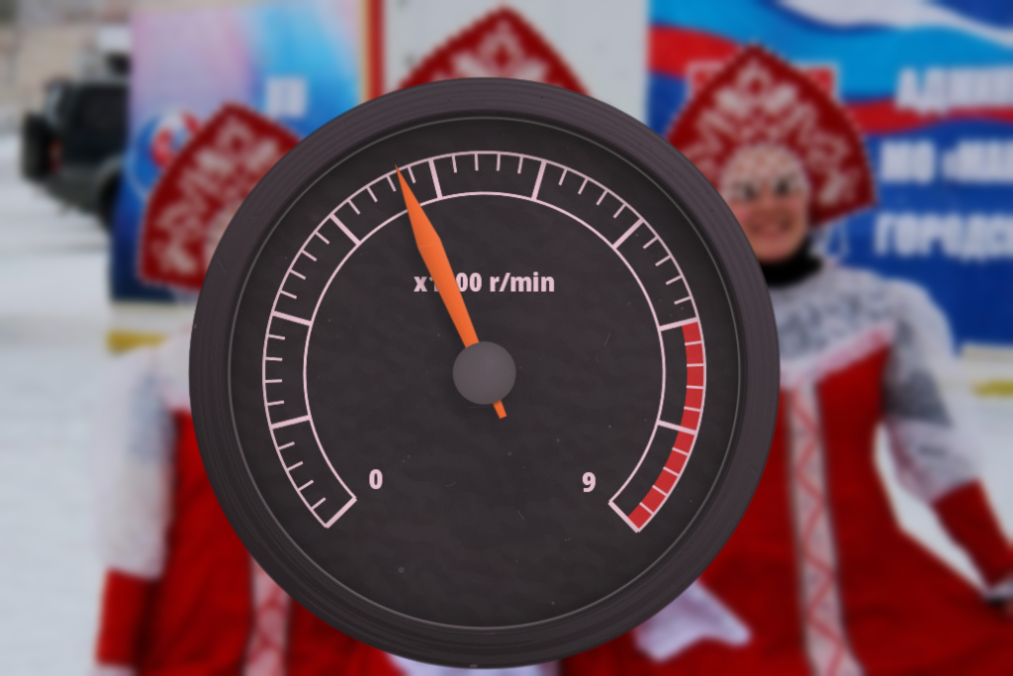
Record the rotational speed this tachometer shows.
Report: 3700 rpm
